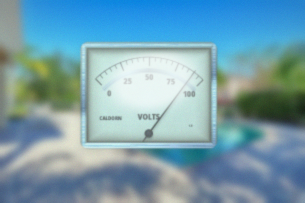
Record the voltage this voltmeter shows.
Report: 90 V
